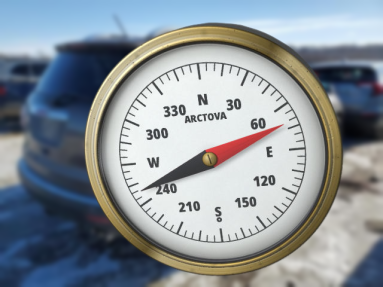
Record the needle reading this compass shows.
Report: 70 °
